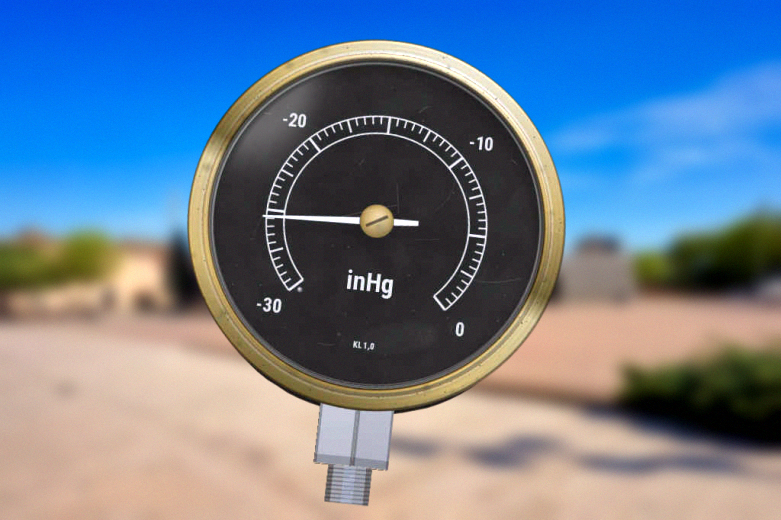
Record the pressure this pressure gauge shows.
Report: -25.5 inHg
